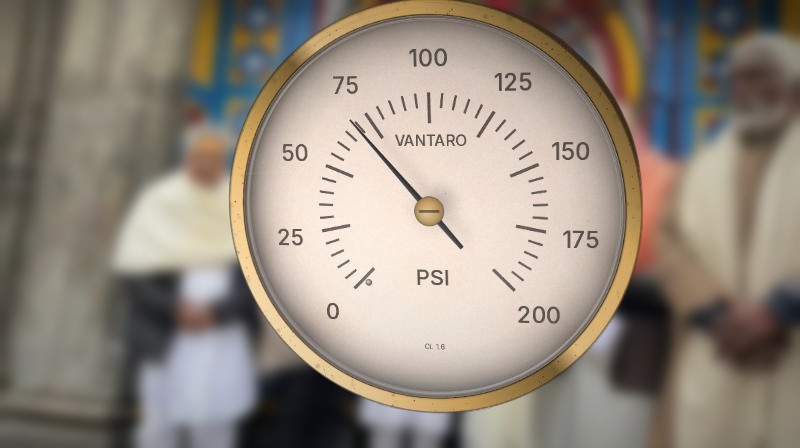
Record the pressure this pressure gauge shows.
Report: 70 psi
